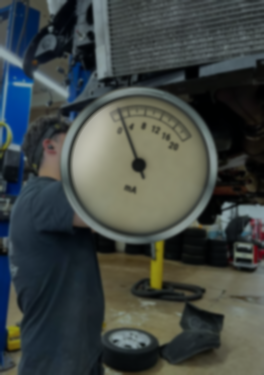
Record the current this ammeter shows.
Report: 2 mA
